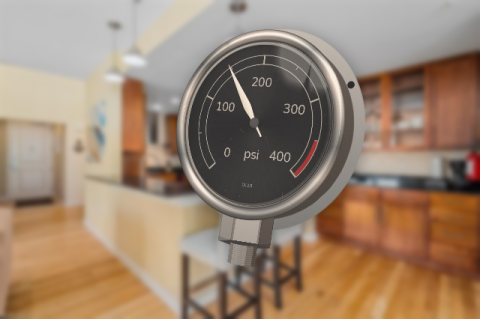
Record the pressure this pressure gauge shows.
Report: 150 psi
